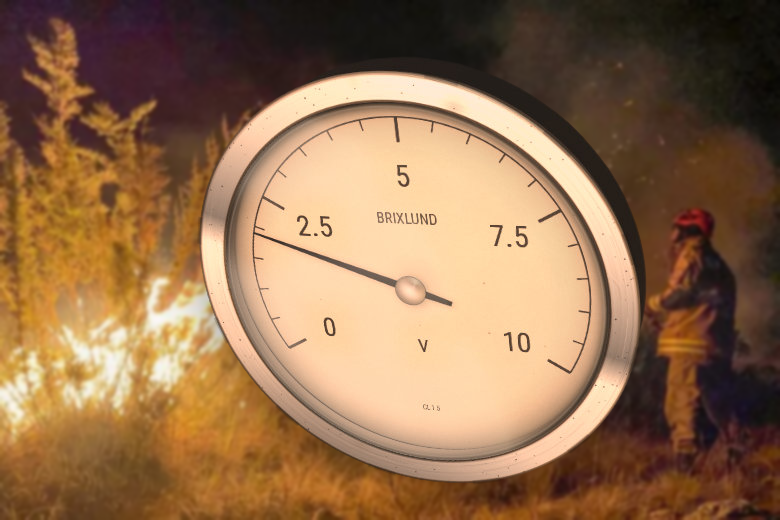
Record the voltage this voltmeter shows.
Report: 2 V
